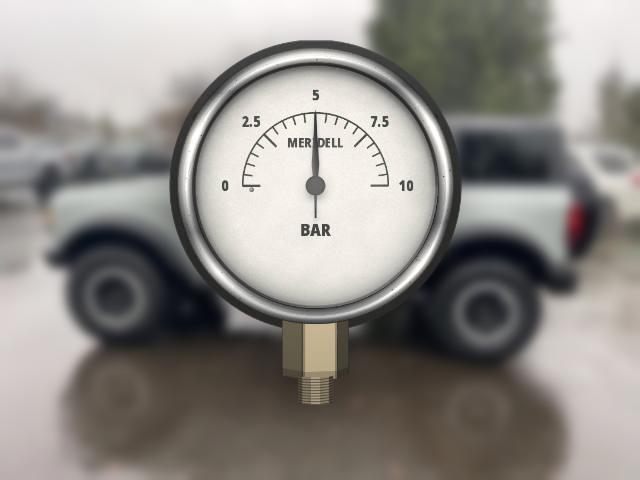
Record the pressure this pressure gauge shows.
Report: 5 bar
